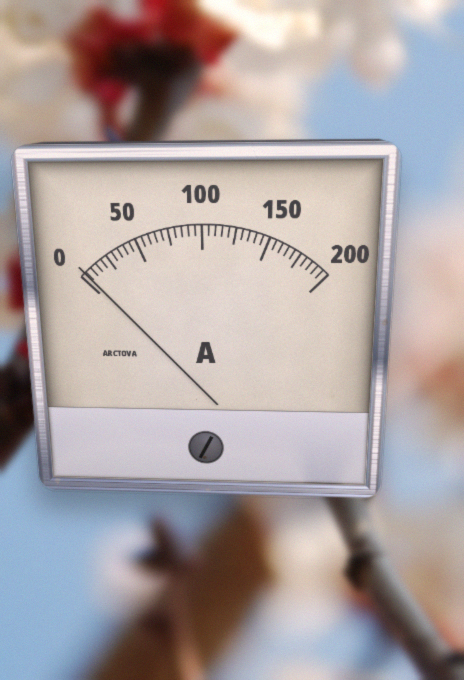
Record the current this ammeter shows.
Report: 5 A
